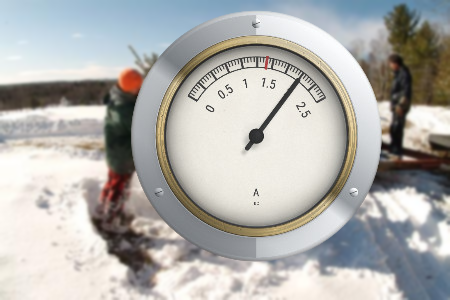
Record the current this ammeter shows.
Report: 2 A
